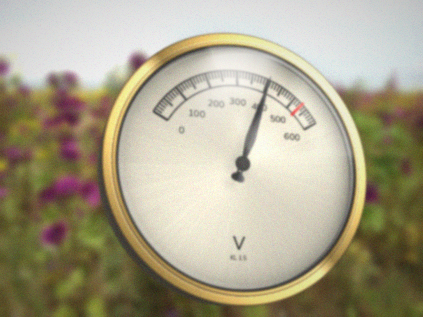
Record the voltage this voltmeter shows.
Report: 400 V
